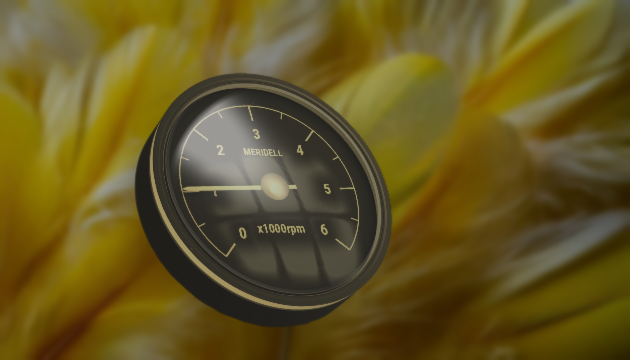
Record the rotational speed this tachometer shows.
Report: 1000 rpm
